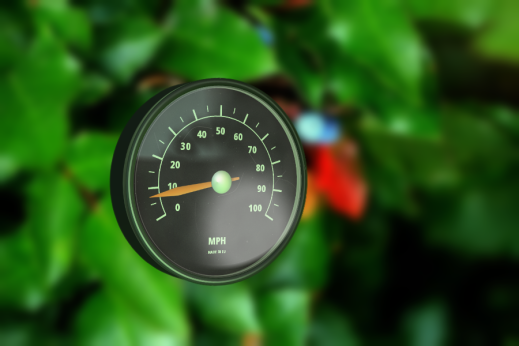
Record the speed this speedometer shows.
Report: 7.5 mph
